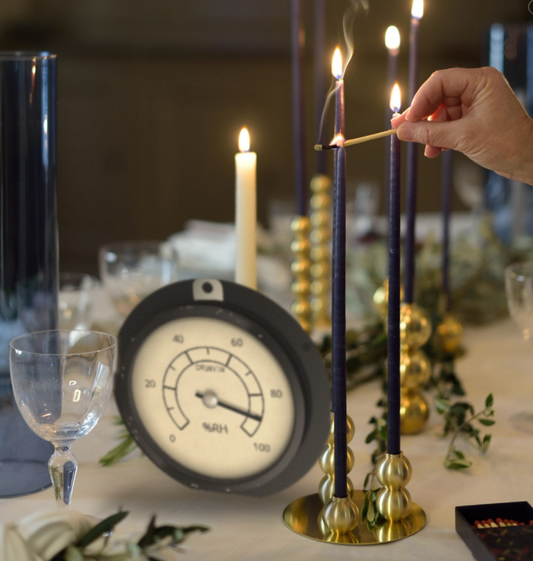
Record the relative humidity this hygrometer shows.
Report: 90 %
